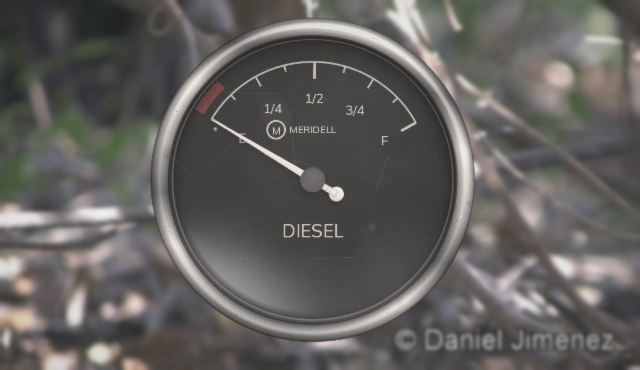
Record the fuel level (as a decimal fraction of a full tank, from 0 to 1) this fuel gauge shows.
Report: 0
